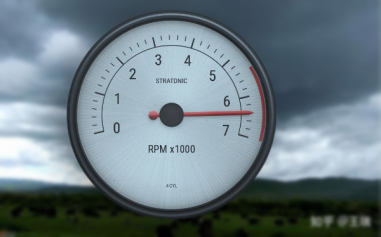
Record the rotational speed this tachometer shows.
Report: 6400 rpm
